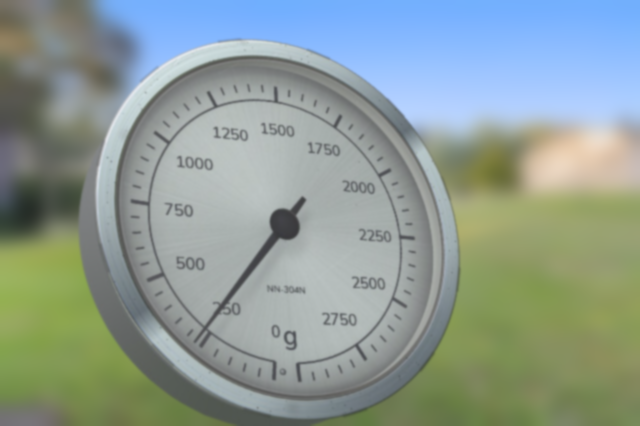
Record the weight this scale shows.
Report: 275 g
